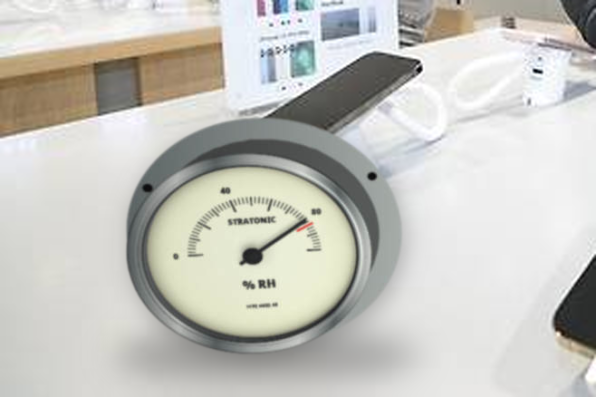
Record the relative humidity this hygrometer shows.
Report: 80 %
